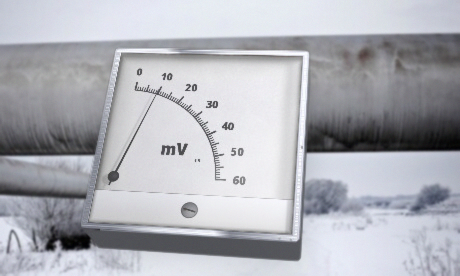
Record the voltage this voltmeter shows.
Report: 10 mV
